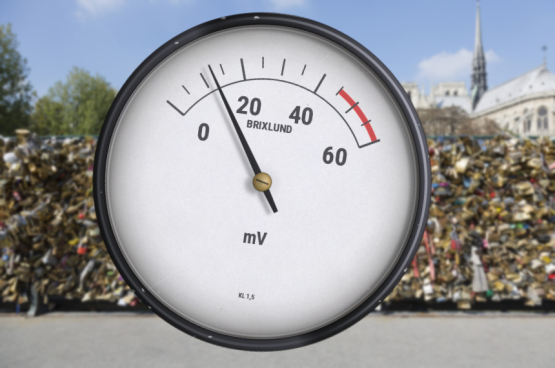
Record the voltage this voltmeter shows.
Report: 12.5 mV
